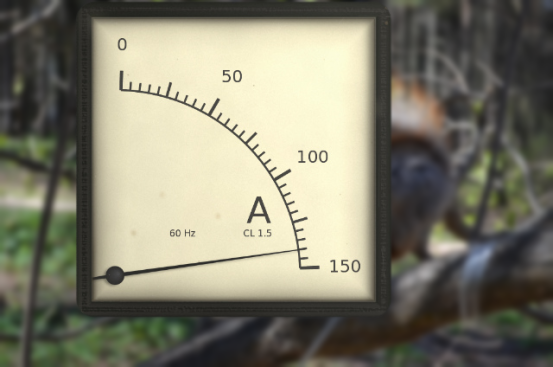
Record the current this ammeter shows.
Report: 140 A
